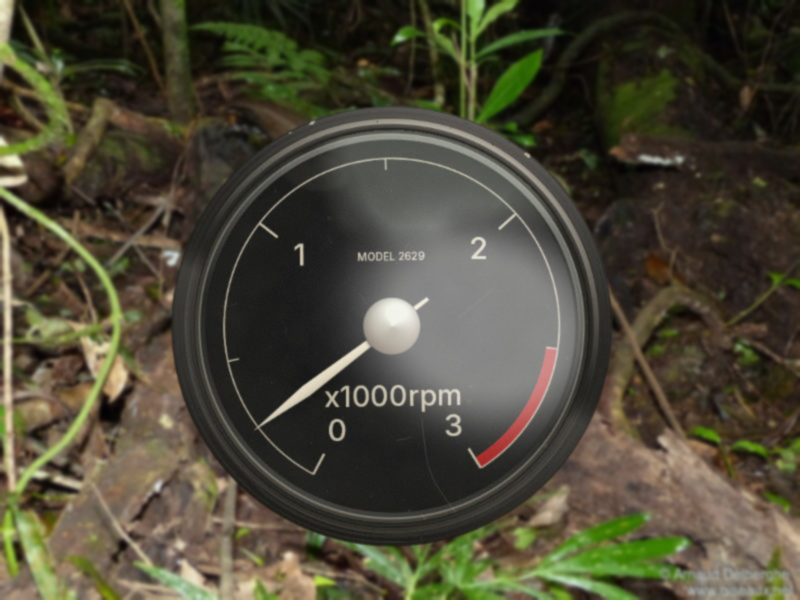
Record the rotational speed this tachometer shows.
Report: 250 rpm
